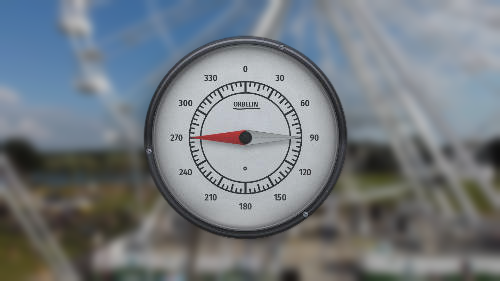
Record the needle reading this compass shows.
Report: 270 °
